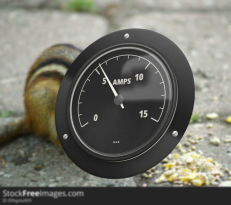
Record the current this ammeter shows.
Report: 5.5 A
